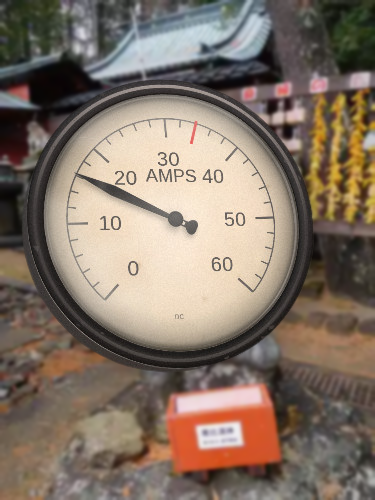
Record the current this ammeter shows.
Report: 16 A
